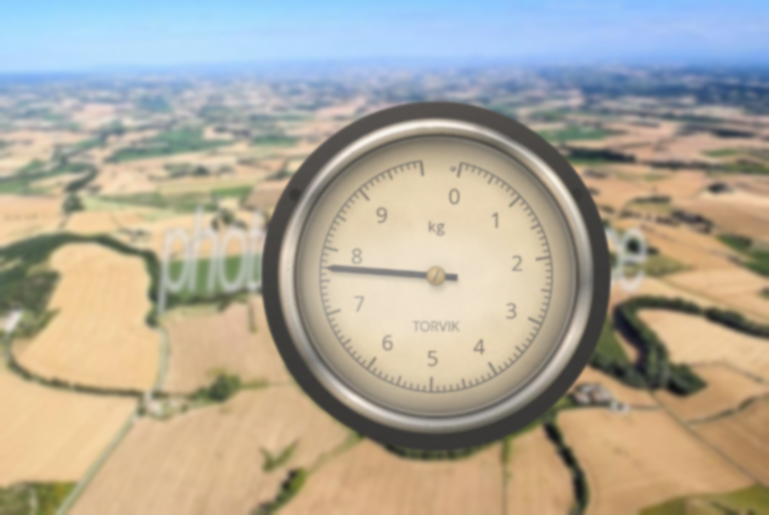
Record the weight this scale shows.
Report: 7.7 kg
